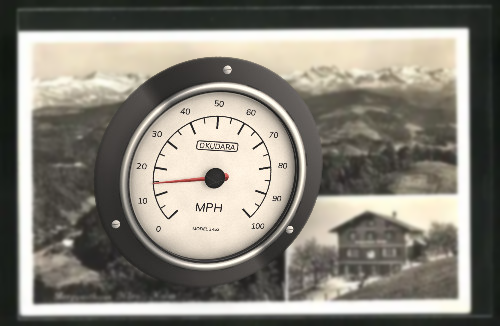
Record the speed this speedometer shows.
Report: 15 mph
